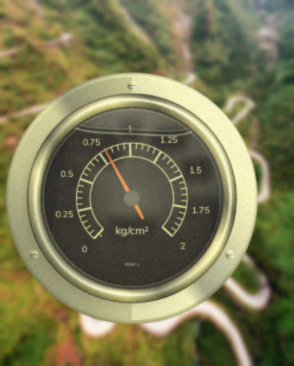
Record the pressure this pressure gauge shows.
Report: 0.8 kg/cm²
